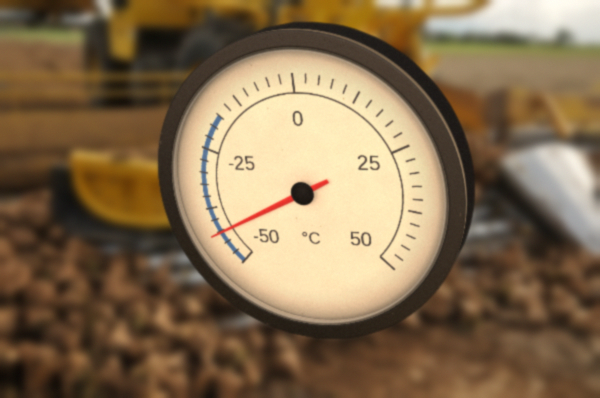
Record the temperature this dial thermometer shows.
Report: -42.5 °C
